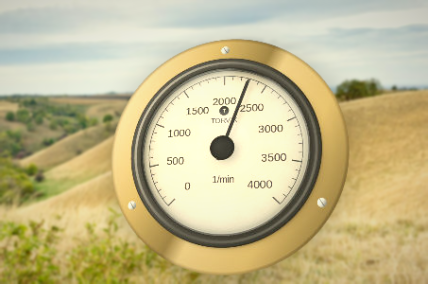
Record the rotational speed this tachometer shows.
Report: 2300 rpm
